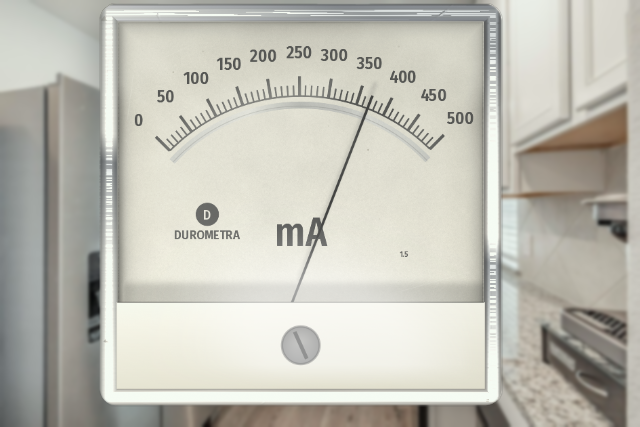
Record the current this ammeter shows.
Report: 370 mA
